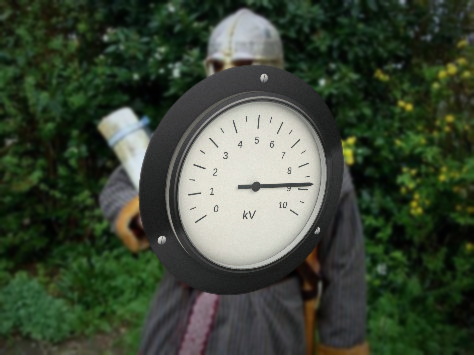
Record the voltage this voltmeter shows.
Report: 8.75 kV
